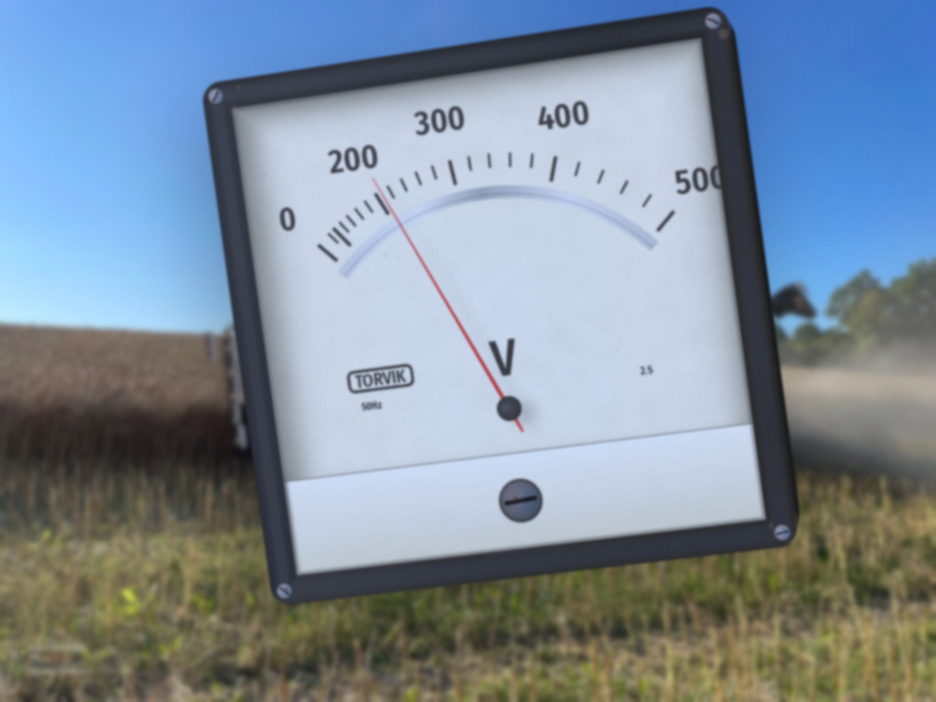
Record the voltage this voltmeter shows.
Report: 210 V
